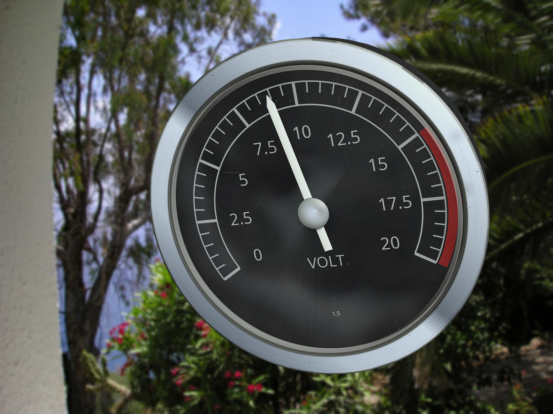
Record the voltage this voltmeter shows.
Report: 9 V
